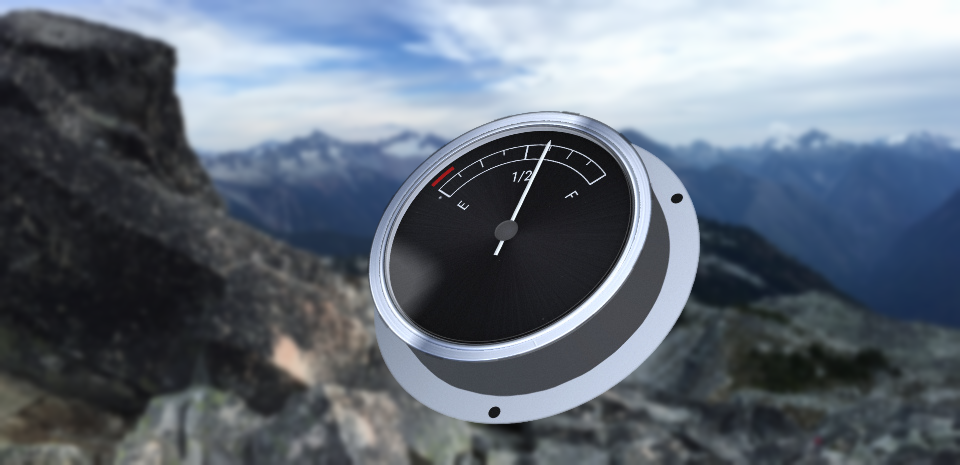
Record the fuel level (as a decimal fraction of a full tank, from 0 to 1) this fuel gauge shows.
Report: 0.625
